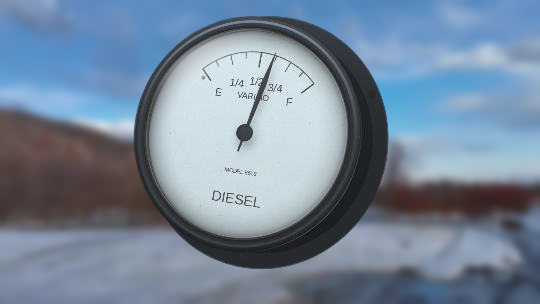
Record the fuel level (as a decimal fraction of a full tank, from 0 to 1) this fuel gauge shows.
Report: 0.625
